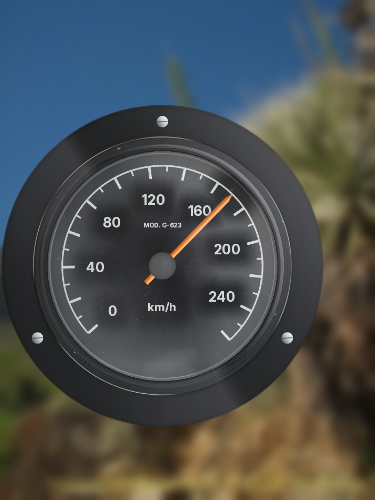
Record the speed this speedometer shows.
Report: 170 km/h
